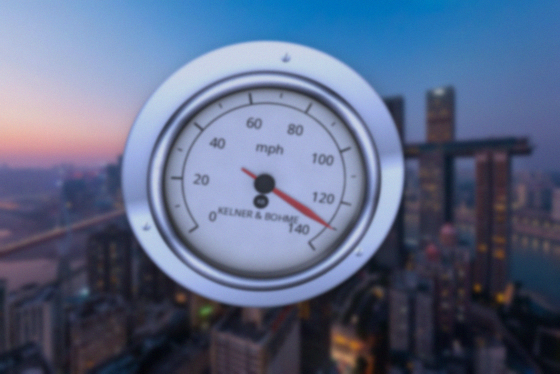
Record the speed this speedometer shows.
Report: 130 mph
